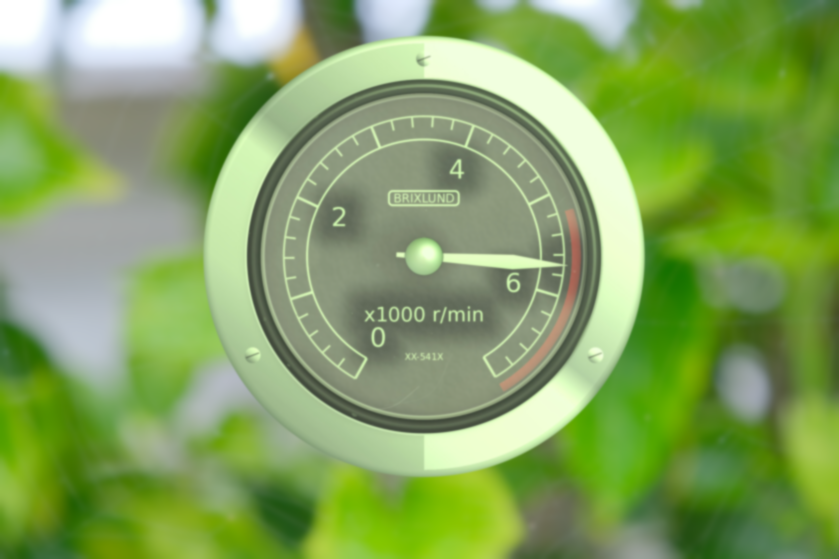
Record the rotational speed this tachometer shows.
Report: 5700 rpm
